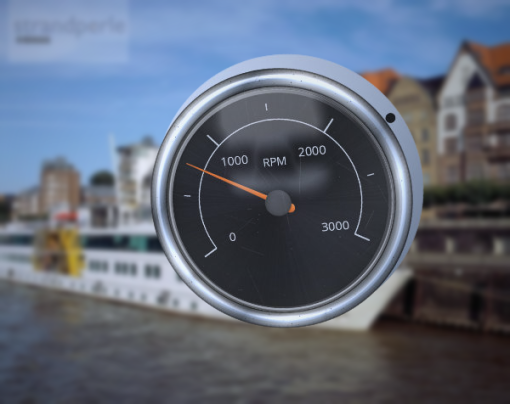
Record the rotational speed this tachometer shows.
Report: 750 rpm
